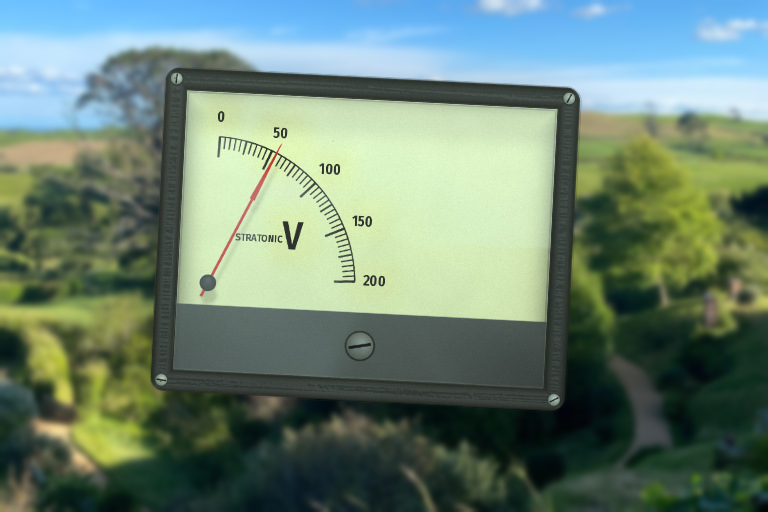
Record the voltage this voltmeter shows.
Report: 55 V
